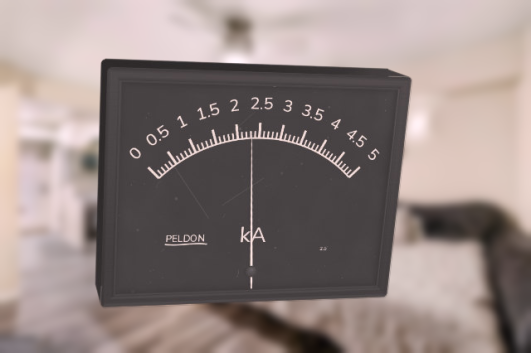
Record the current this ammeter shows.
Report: 2.3 kA
